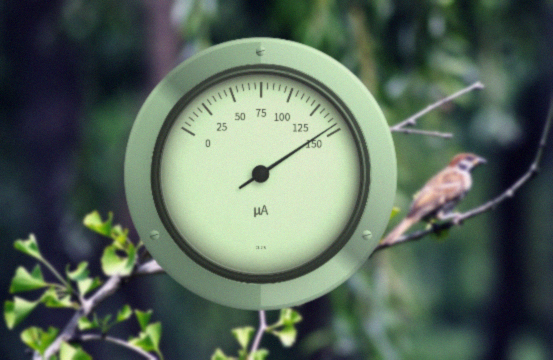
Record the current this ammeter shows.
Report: 145 µA
